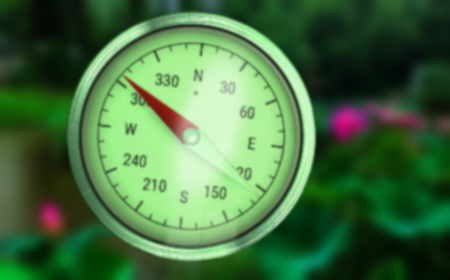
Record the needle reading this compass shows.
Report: 305 °
